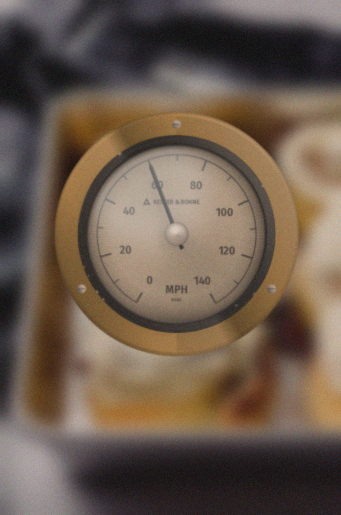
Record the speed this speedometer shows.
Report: 60 mph
